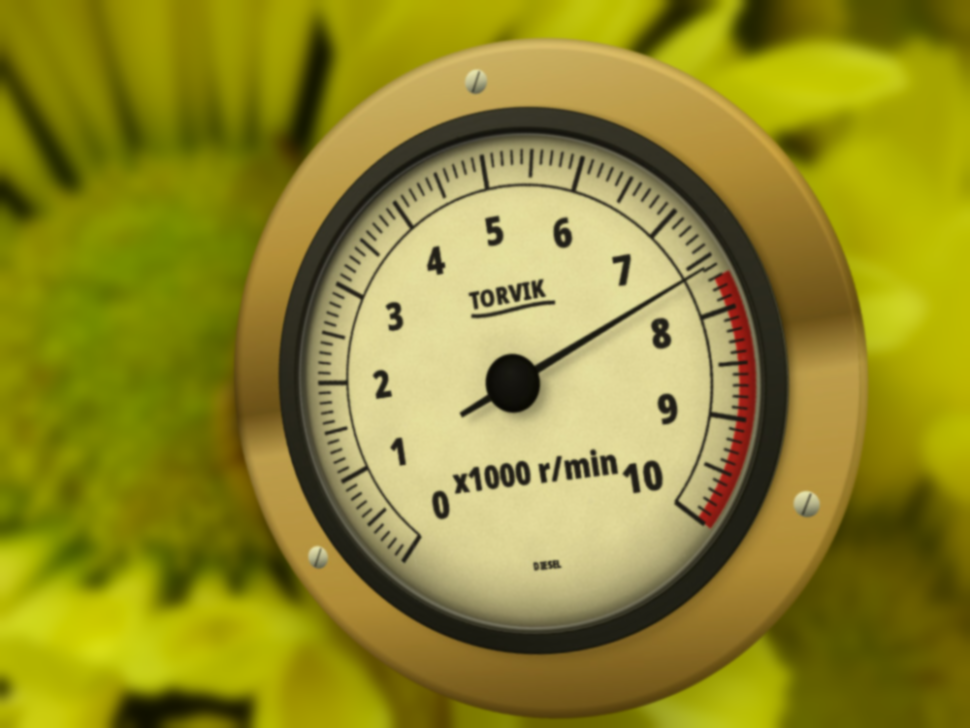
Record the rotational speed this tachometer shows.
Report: 7600 rpm
